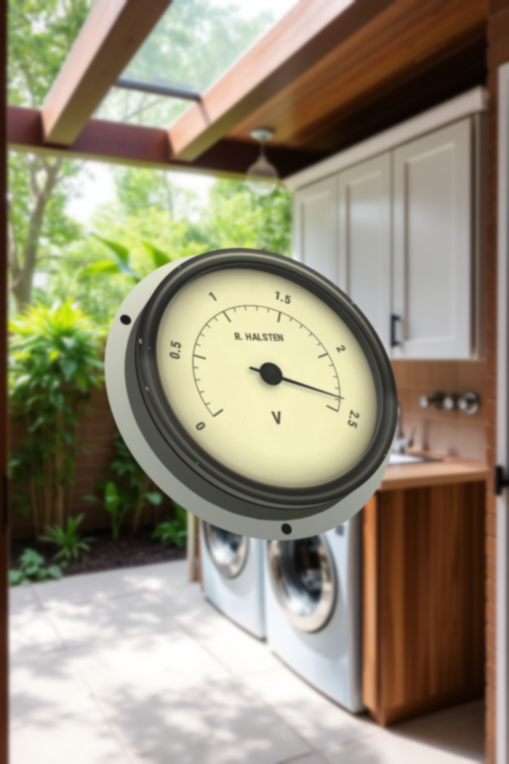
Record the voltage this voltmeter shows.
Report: 2.4 V
